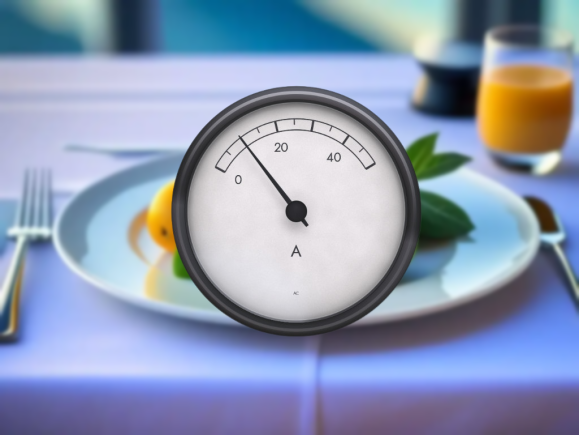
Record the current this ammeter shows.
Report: 10 A
